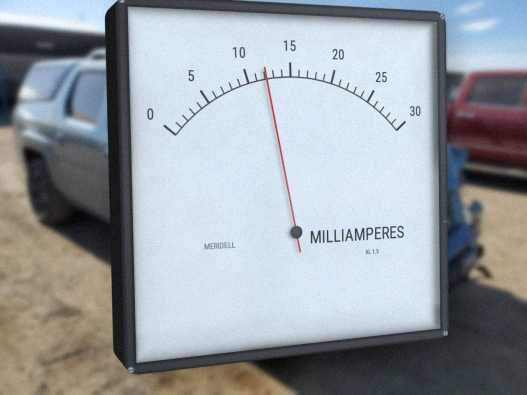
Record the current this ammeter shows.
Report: 12 mA
